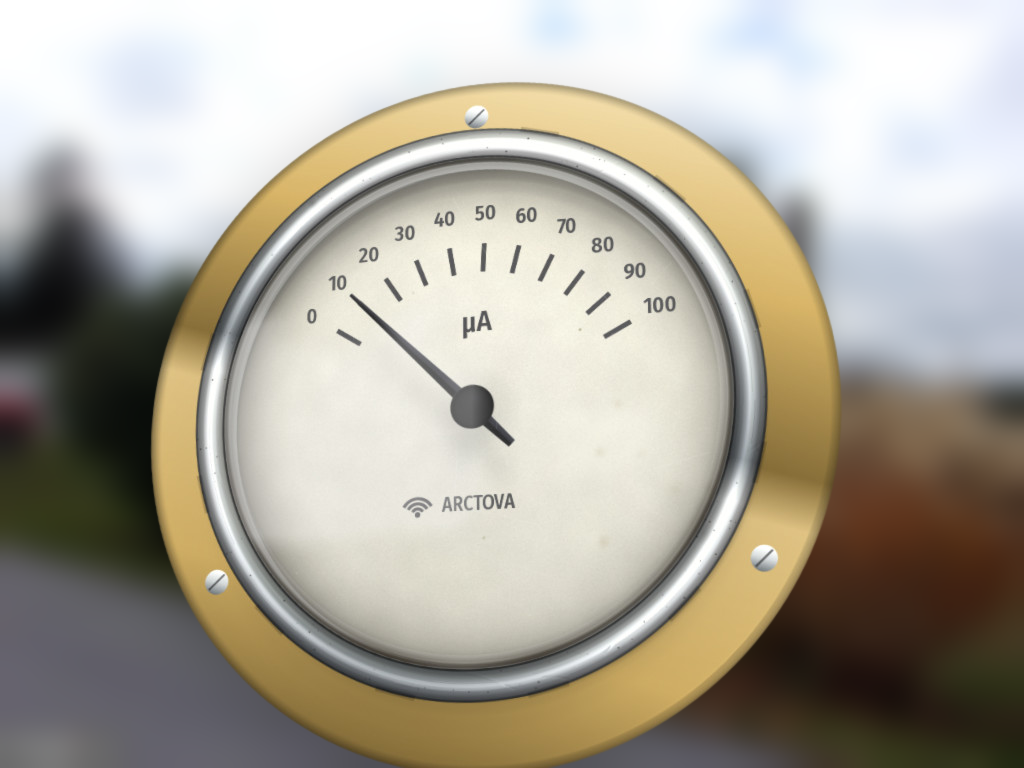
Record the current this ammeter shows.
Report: 10 µA
